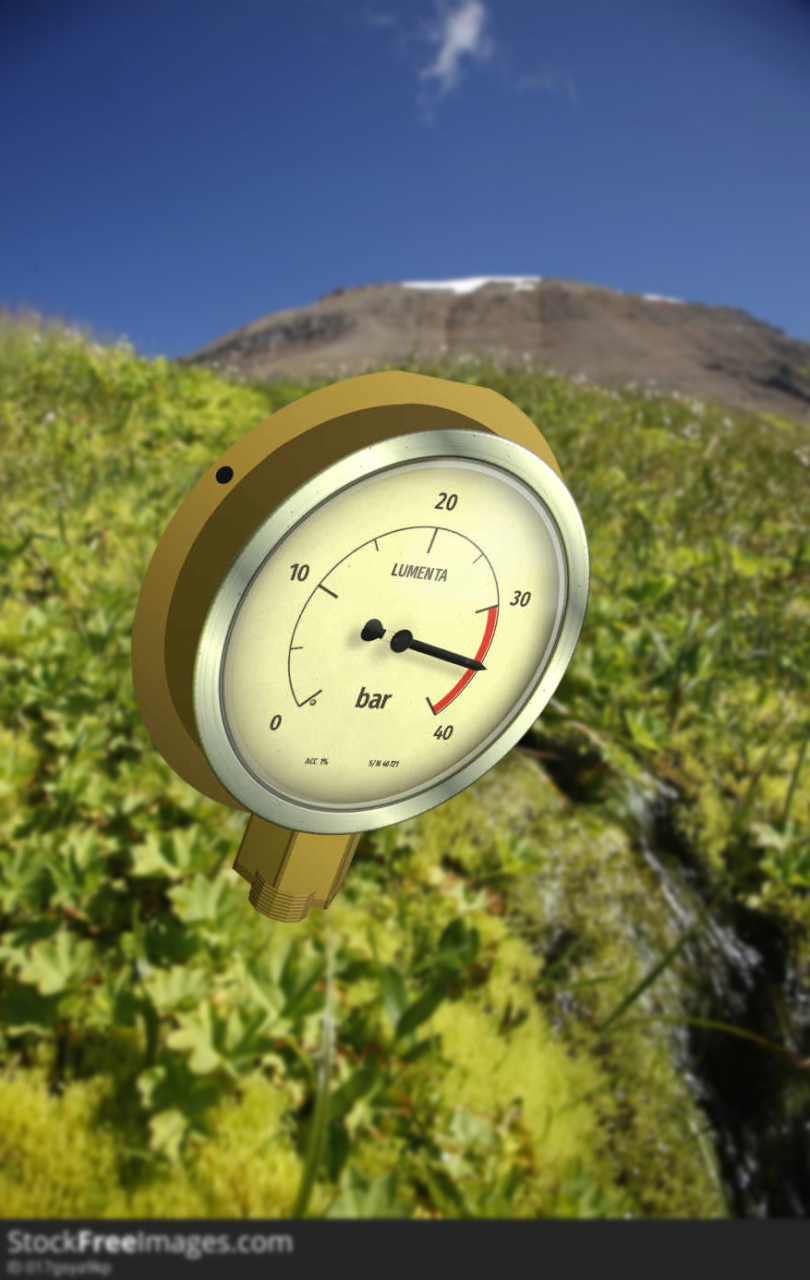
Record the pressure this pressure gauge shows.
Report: 35 bar
